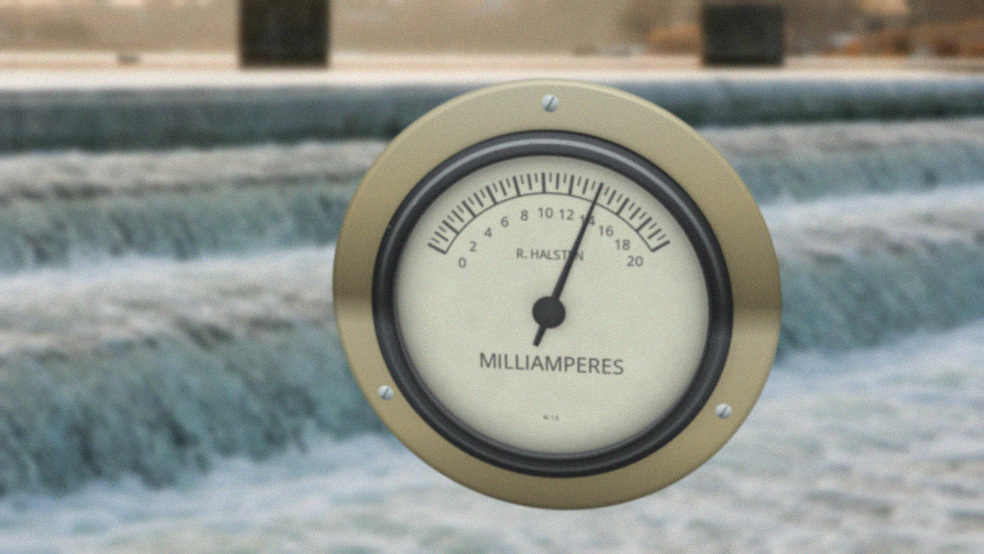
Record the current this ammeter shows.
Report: 14 mA
